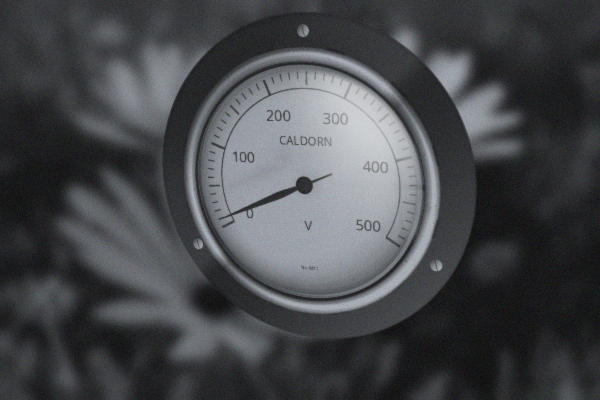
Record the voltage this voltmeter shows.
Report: 10 V
